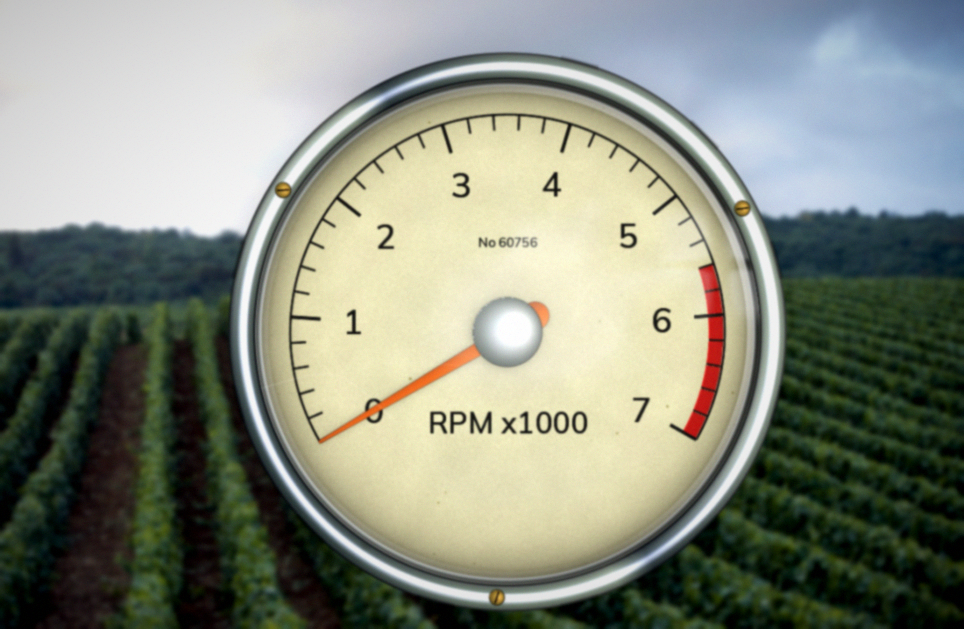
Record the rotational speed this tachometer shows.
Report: 0 rpm
